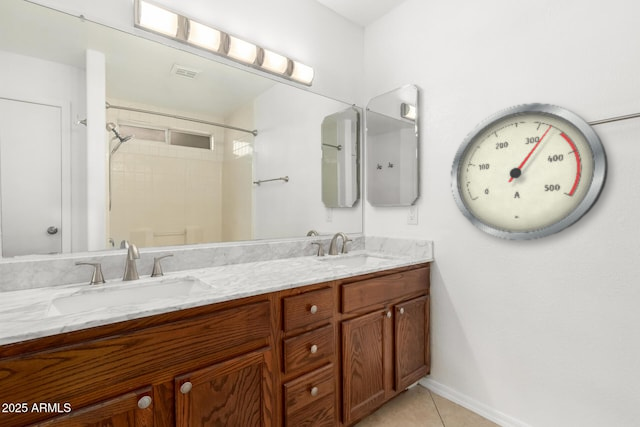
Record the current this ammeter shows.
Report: 325 A
